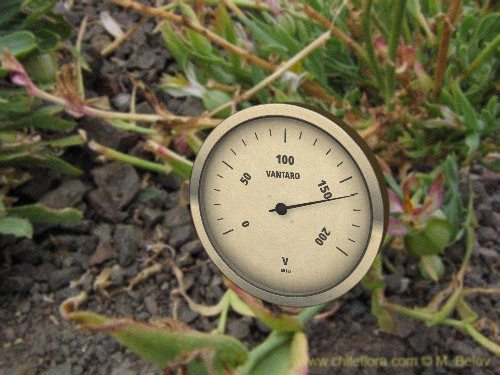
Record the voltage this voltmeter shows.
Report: 160 V
